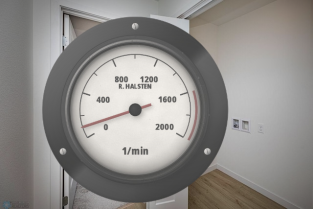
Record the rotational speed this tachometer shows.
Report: 100 rpm
